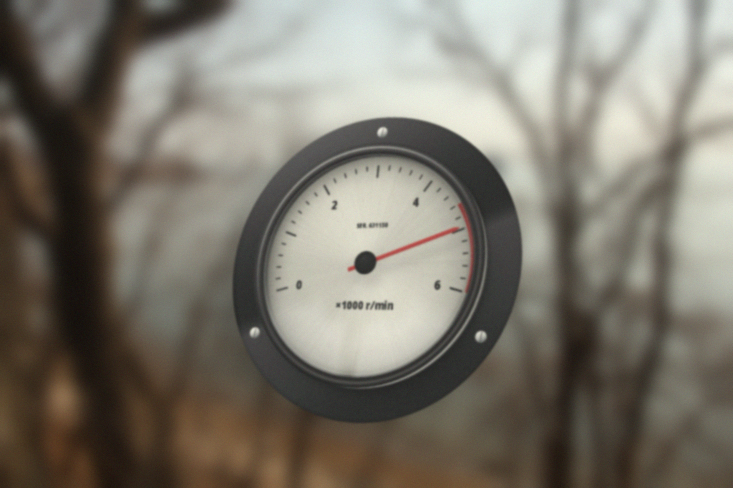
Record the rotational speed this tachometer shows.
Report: 5000 rpm
